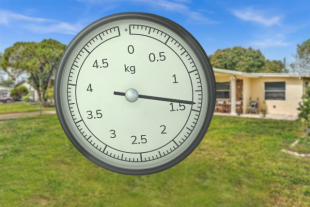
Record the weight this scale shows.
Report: 1.4 kg
